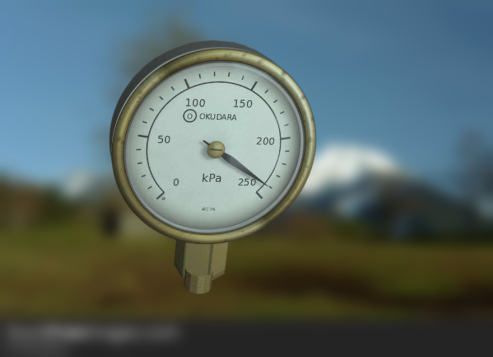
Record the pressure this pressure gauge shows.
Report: 240 kPa
